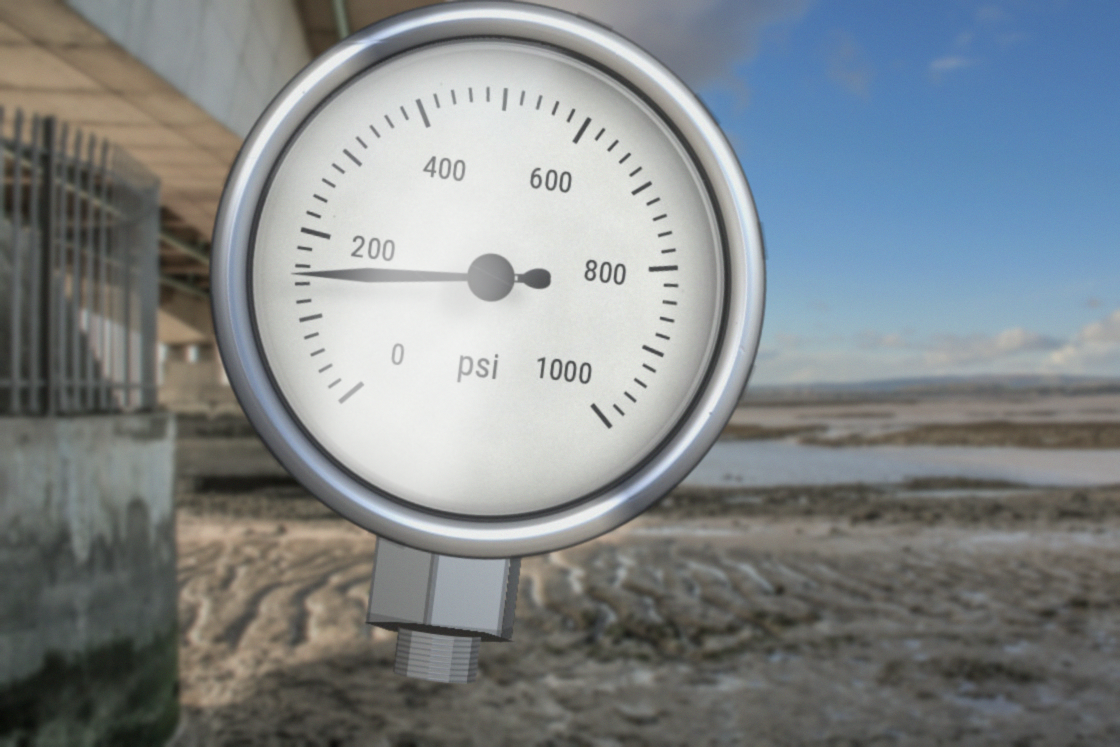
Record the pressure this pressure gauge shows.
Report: 150 psi
